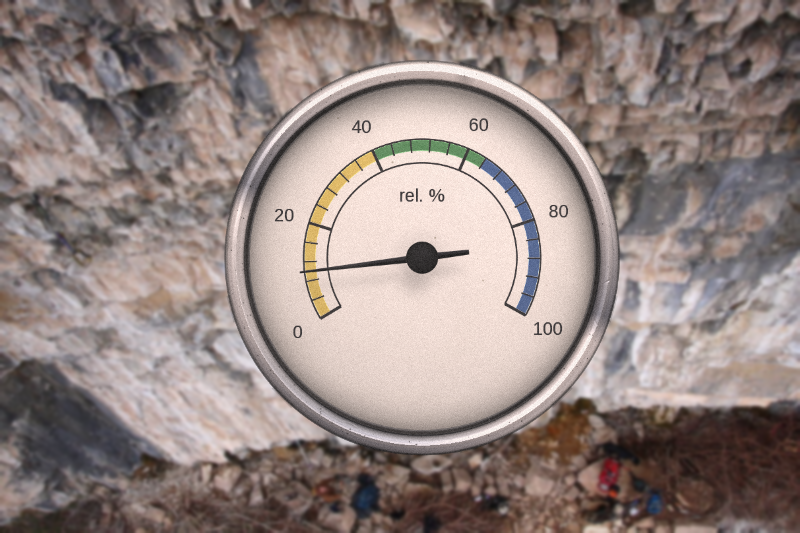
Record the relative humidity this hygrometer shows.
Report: 10 %
